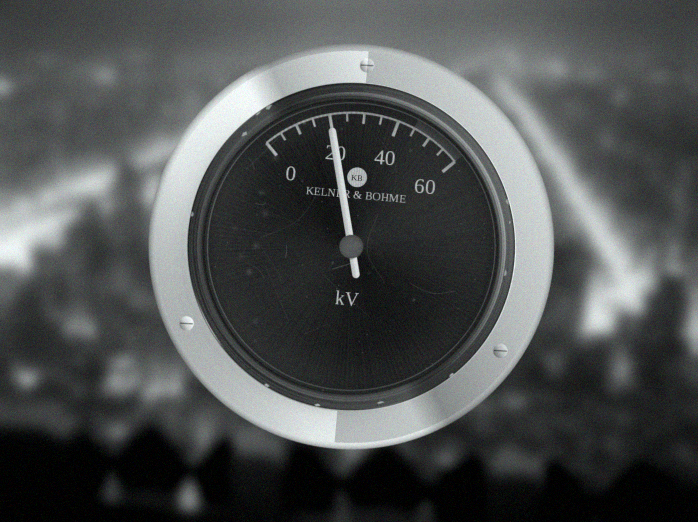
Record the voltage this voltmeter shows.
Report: 20 kV
